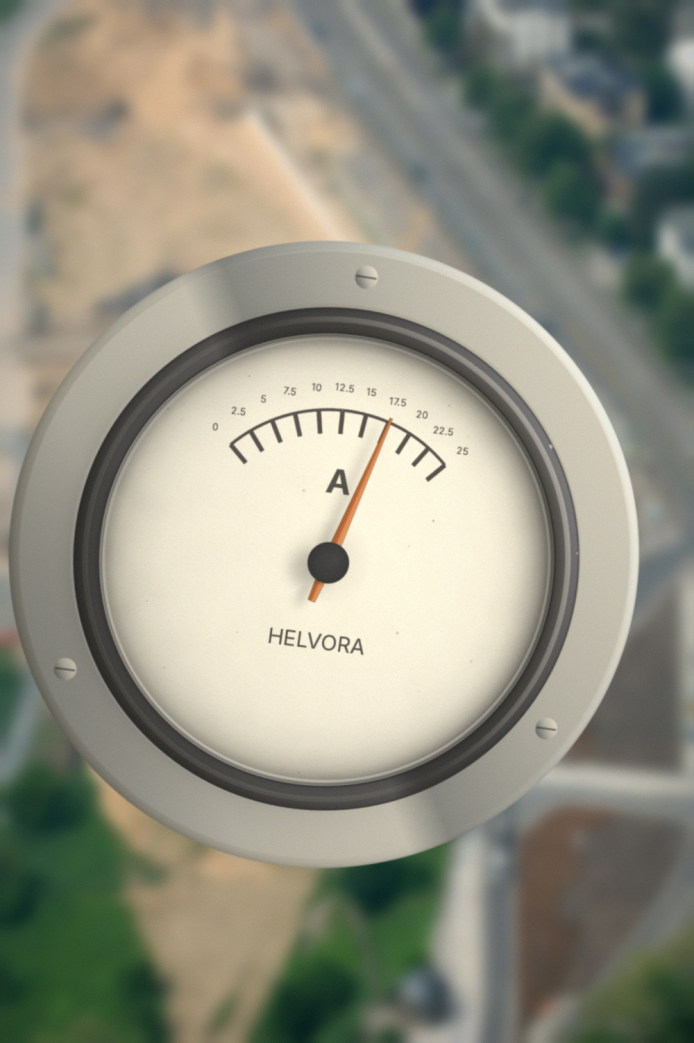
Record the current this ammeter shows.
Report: 17.5 A
